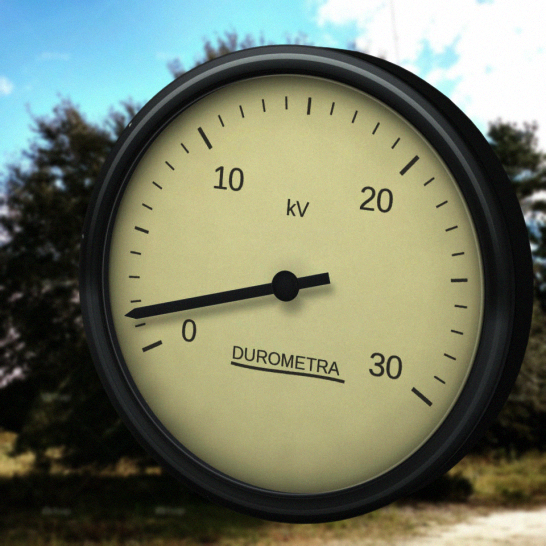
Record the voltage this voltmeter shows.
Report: 1.5 kV
